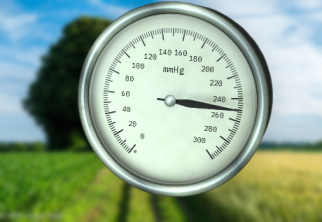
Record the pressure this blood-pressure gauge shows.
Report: 250 mmHg
